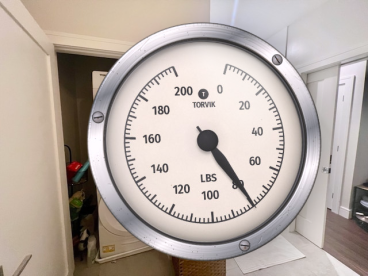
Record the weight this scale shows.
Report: 80 lb
